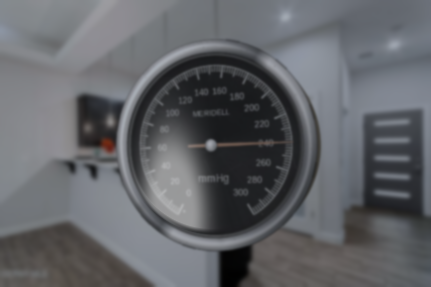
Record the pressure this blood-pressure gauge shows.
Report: 240 mmHg
